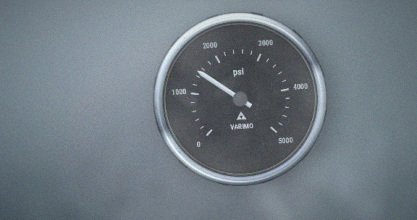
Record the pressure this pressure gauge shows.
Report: 1500 psi
